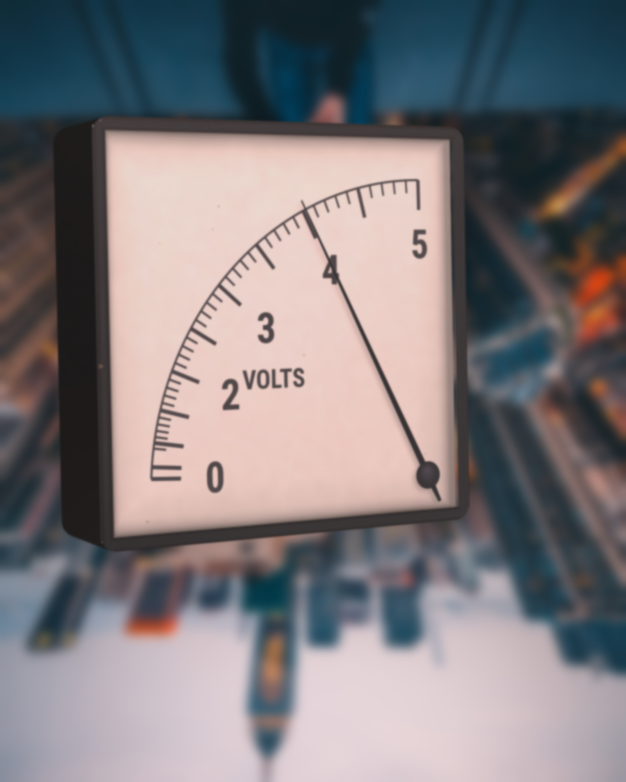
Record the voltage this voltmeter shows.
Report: 4 V
